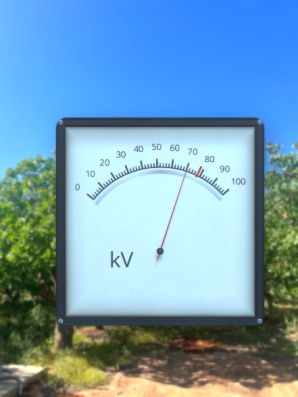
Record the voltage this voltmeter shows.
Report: 70 kV
